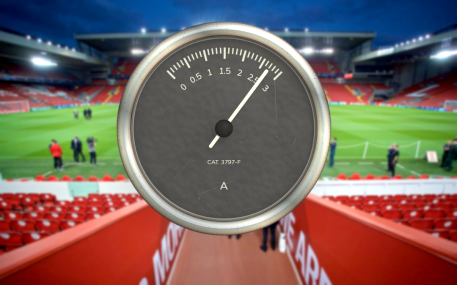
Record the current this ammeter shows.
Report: 2.7 A
